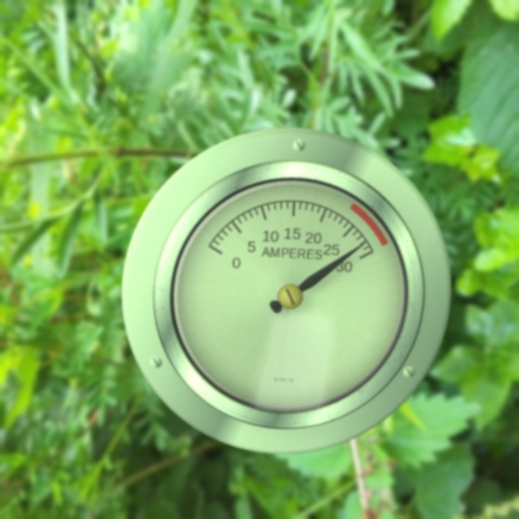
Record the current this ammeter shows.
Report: 28 A
